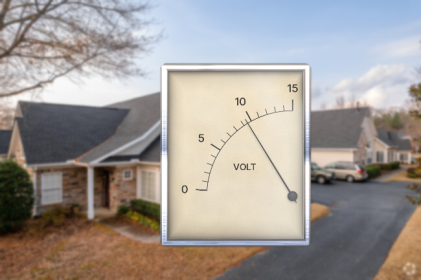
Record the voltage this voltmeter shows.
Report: 9.5 V
